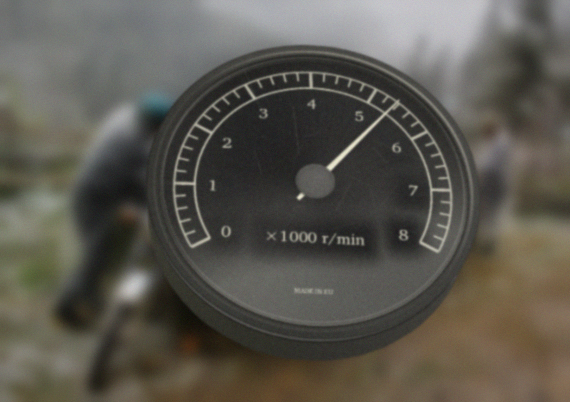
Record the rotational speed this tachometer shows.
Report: 5400 rpm
